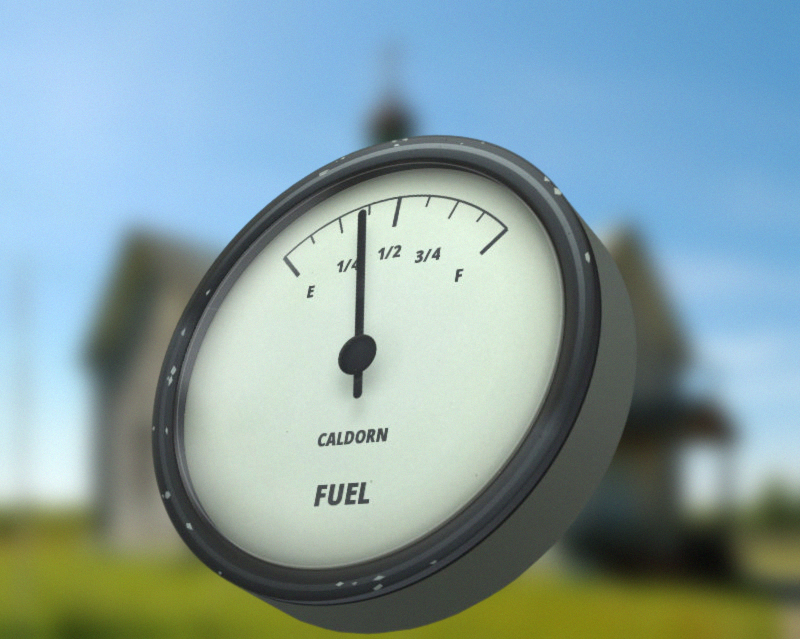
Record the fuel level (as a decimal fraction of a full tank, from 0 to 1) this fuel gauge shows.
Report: 0.375
